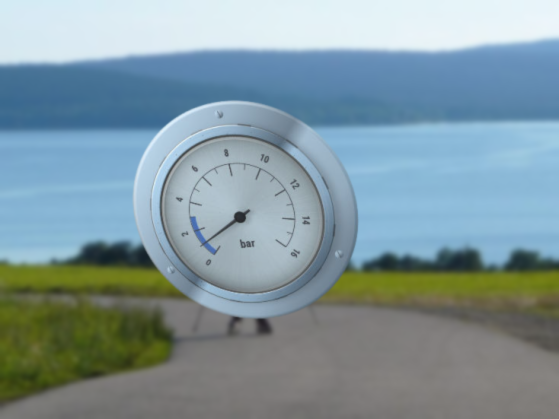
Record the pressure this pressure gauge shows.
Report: 1 bar
